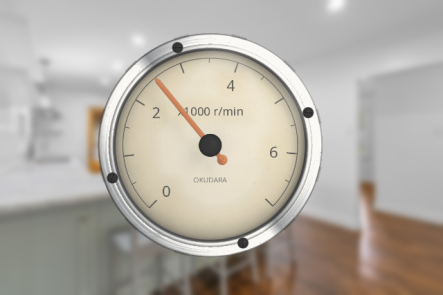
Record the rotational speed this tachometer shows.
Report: 2500 rpm
